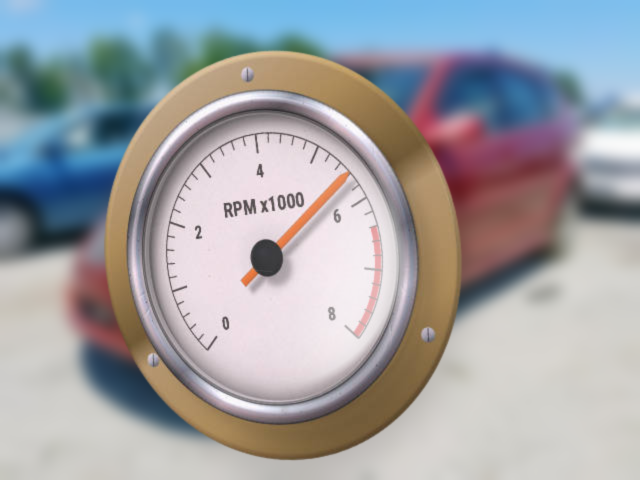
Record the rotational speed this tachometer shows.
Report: 5600 rpm
